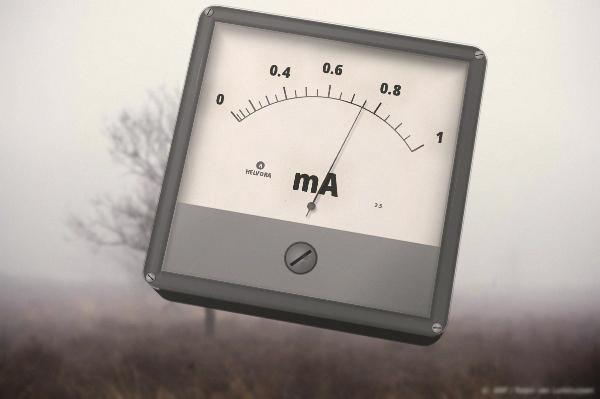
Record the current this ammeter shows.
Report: 0.75 mA
